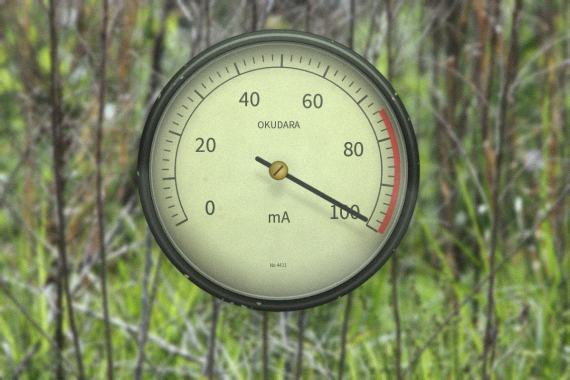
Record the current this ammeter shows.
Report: 99 mA
